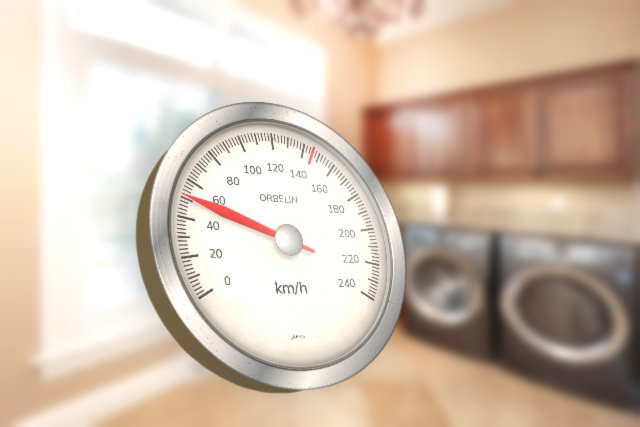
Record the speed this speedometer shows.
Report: 50 km/h
